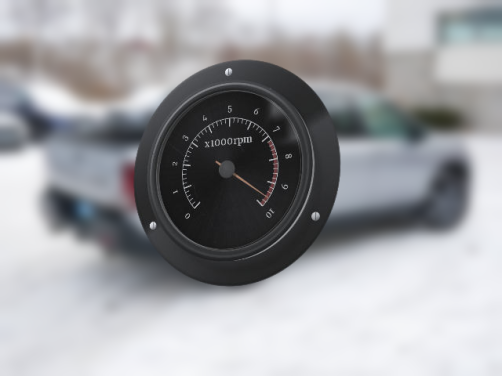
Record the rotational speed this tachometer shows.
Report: 9600 rpm
